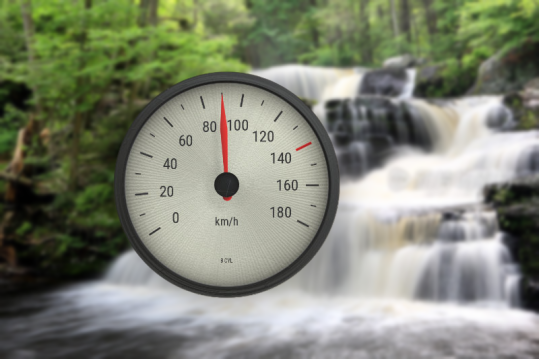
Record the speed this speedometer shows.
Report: 90 km/h
